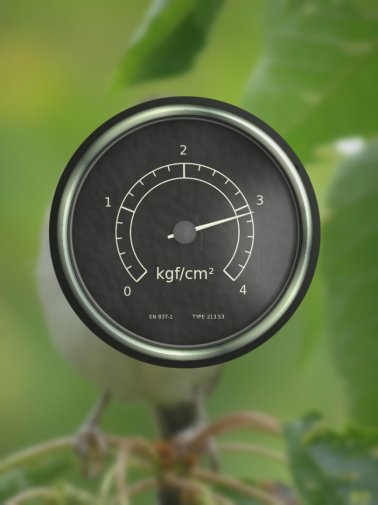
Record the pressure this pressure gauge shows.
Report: 3.1 kg/cm²
